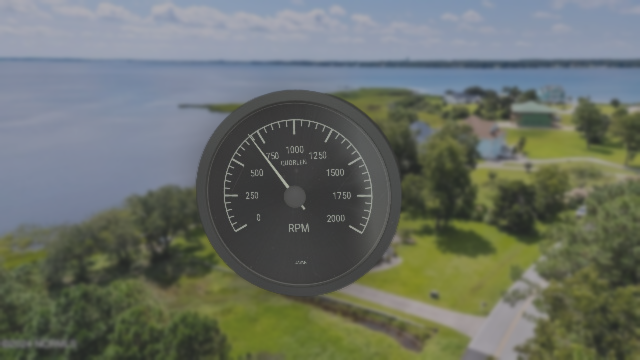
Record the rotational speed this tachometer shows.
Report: 700 rpm
